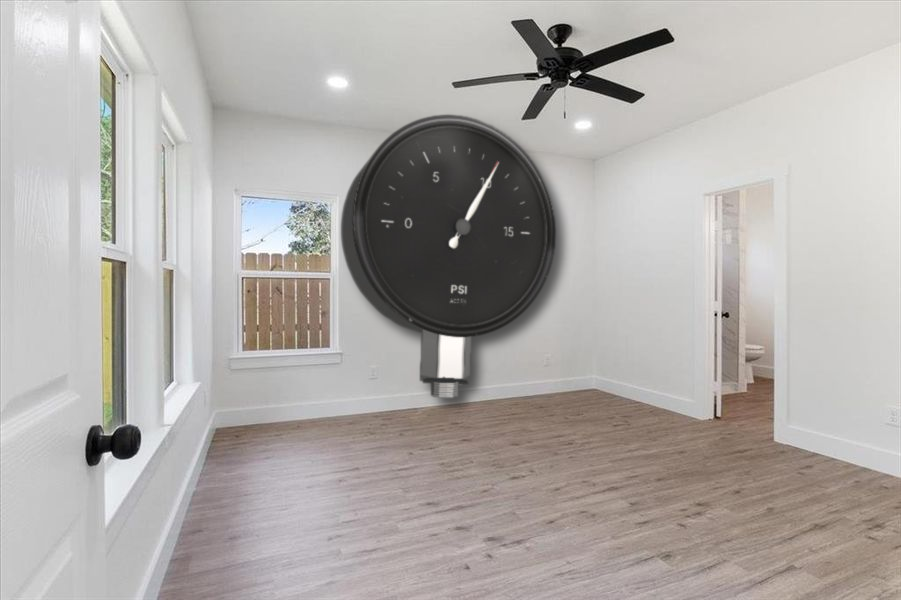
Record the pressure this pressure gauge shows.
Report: 10 psi
